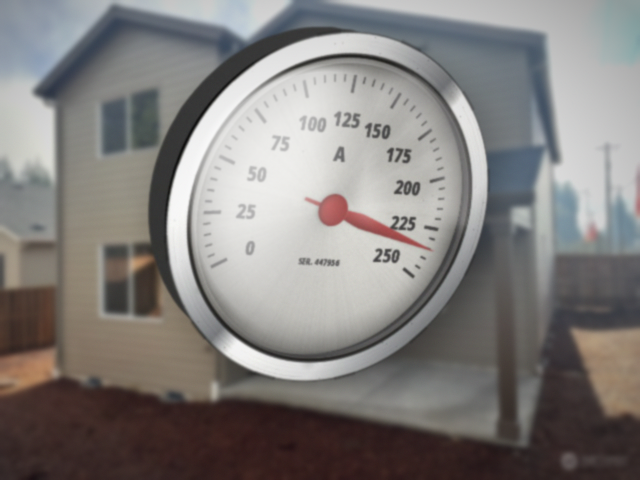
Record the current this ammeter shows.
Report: 235 A
